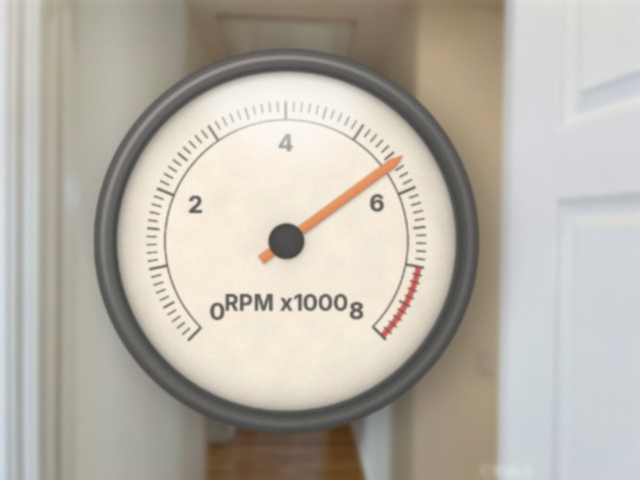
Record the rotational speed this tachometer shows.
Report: 5600 rpm
